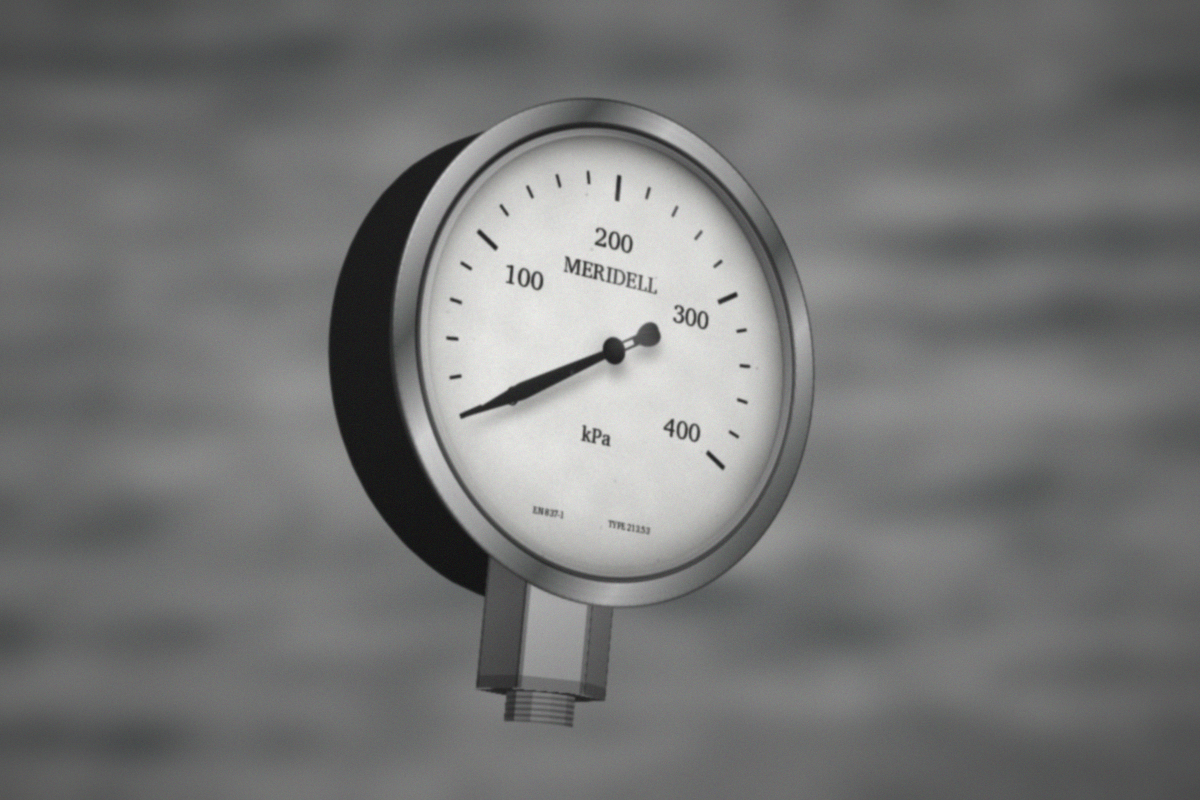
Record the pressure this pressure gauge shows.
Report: 0 kPa
